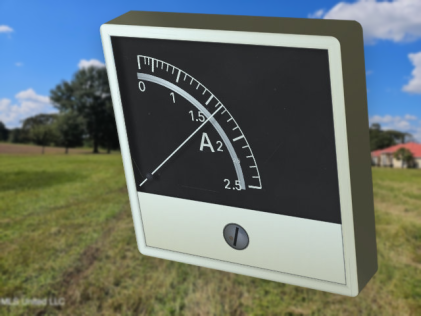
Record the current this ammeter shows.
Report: 1.65 A
